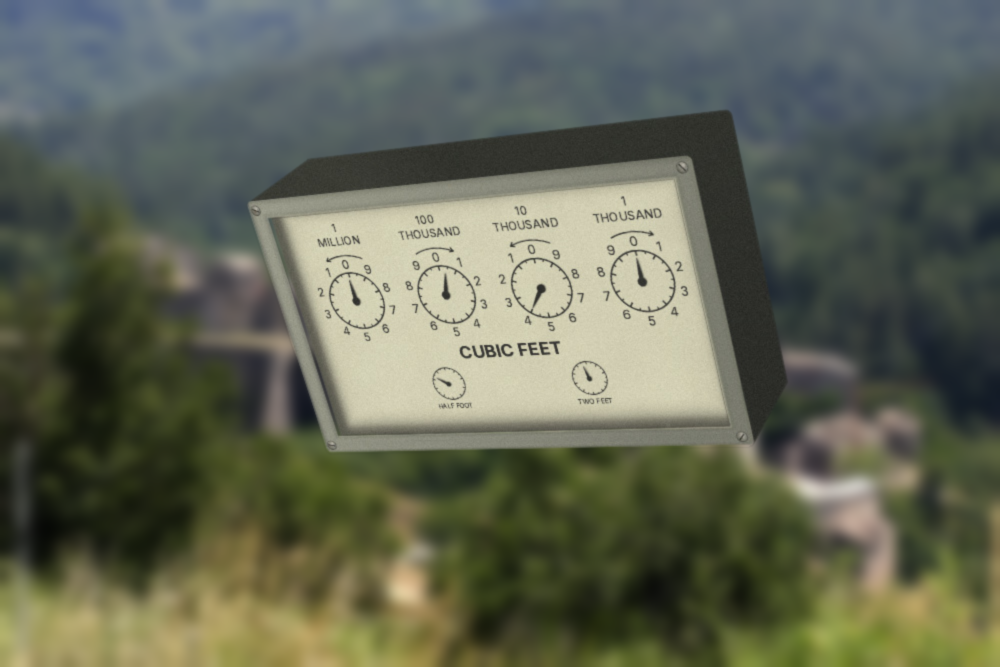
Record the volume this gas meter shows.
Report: 4000 ft³
